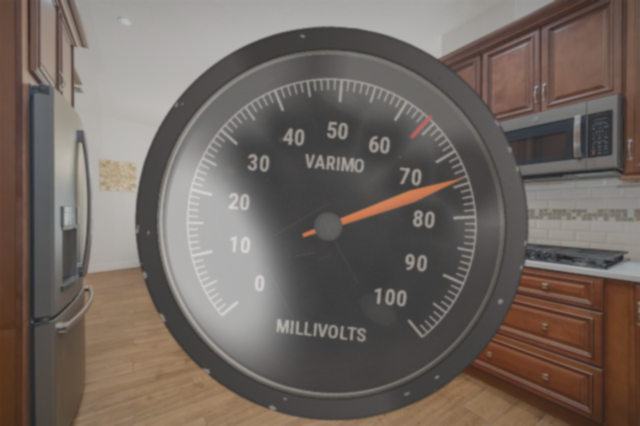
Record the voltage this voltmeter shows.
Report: 74 mV
